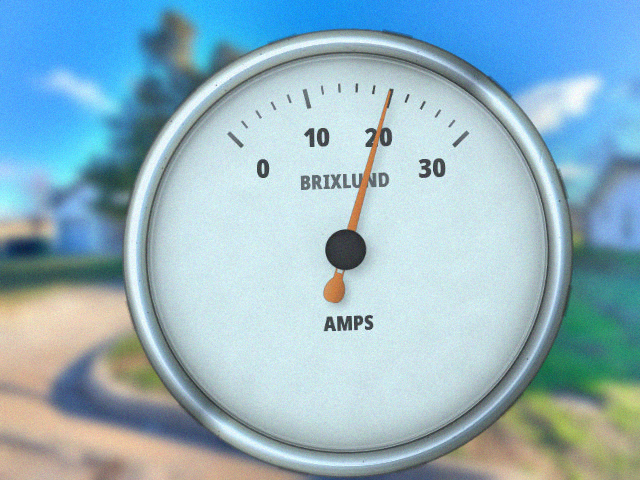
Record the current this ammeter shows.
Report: 20 A
